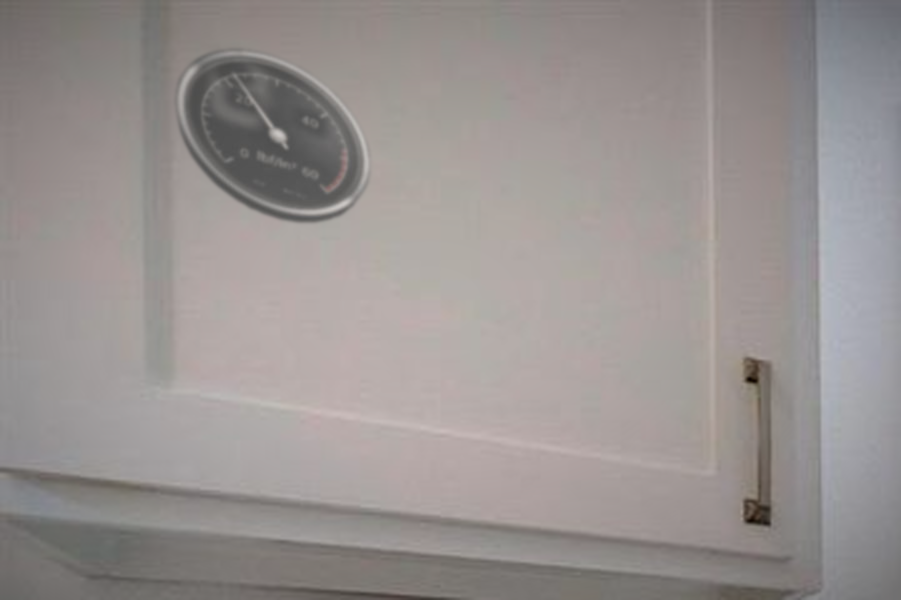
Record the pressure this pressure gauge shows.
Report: 22 psi
